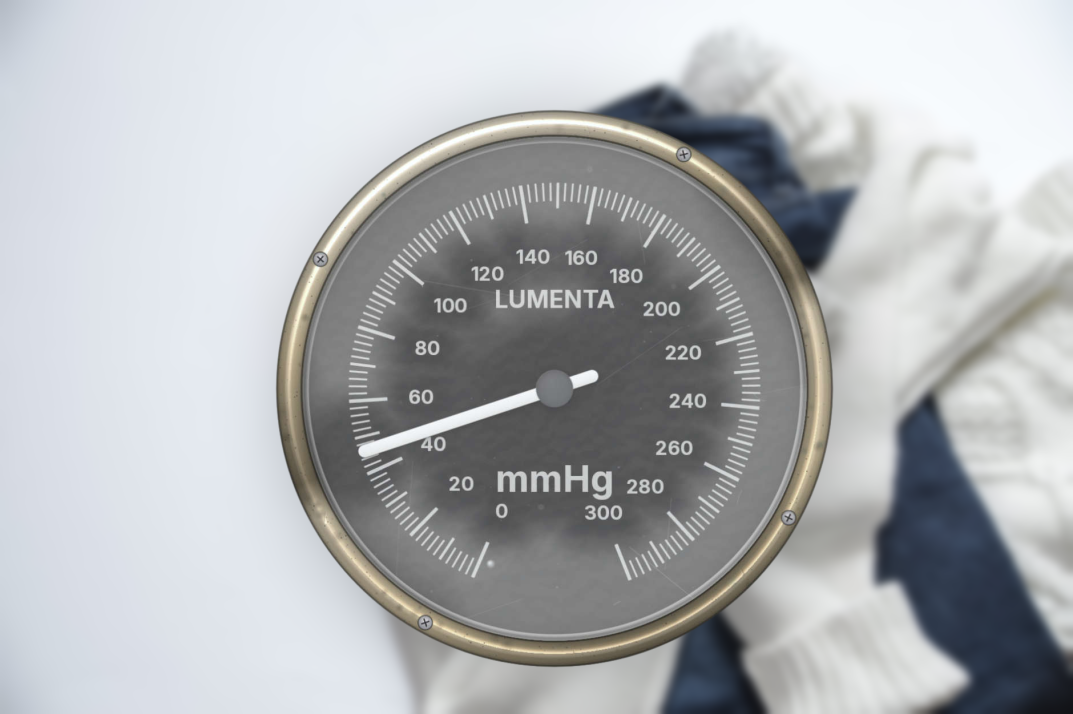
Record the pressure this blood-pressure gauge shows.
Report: 46 mmHg
